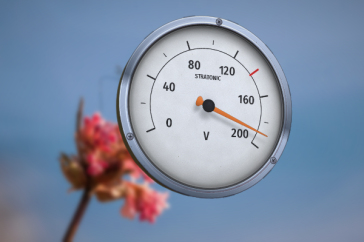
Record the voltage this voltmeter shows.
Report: 190 V
